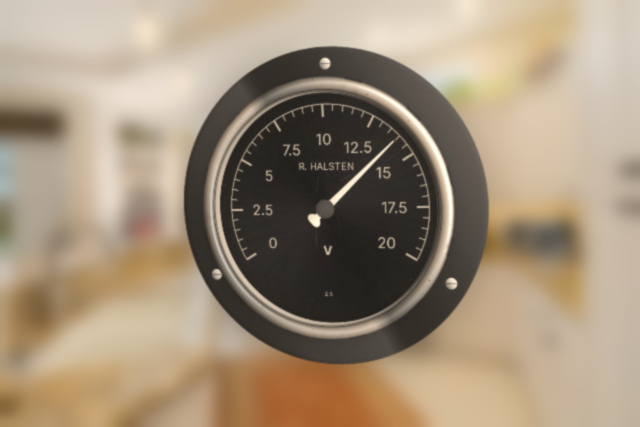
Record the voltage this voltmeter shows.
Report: 14 V
